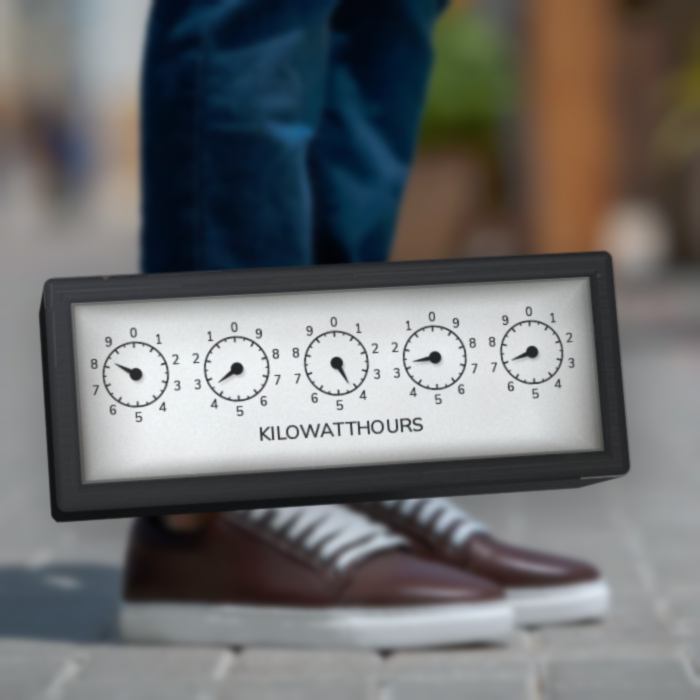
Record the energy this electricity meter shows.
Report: 83427 kWh
